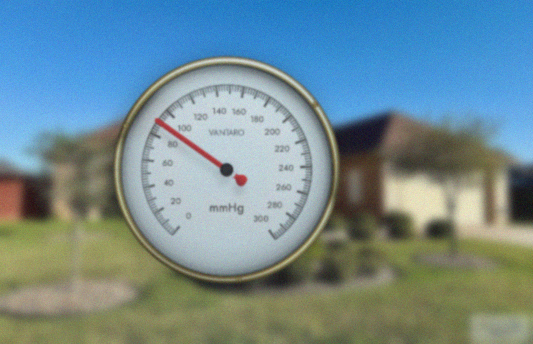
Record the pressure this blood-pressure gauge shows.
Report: 90 mmHg
